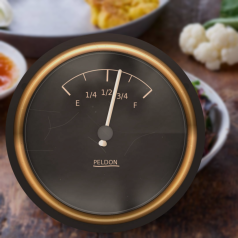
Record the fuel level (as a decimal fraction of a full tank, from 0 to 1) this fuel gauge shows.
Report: 0.625
